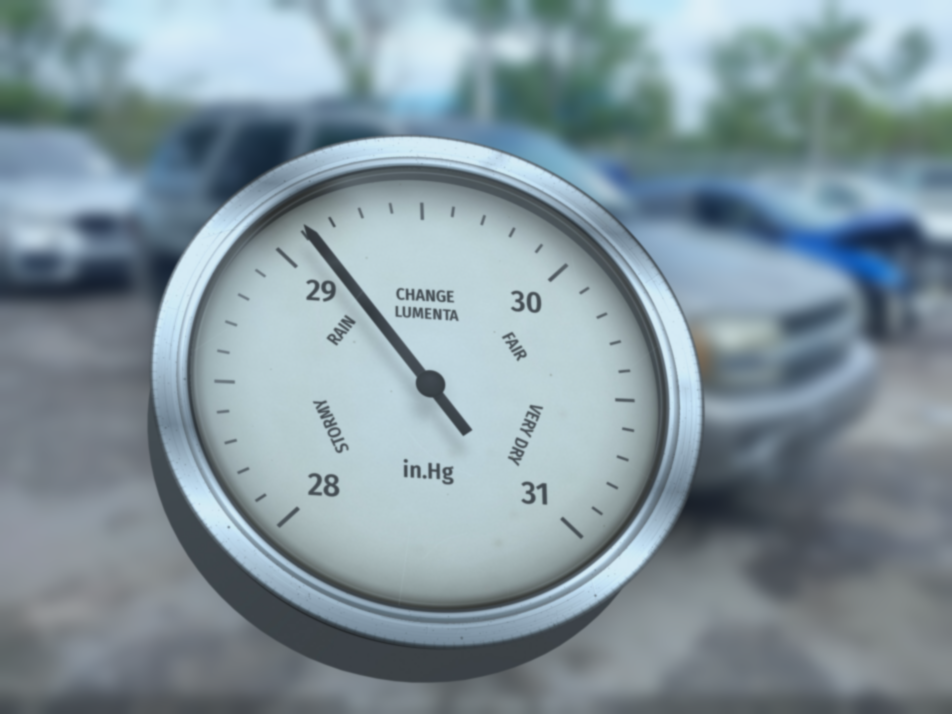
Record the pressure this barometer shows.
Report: 29.1 inHg
